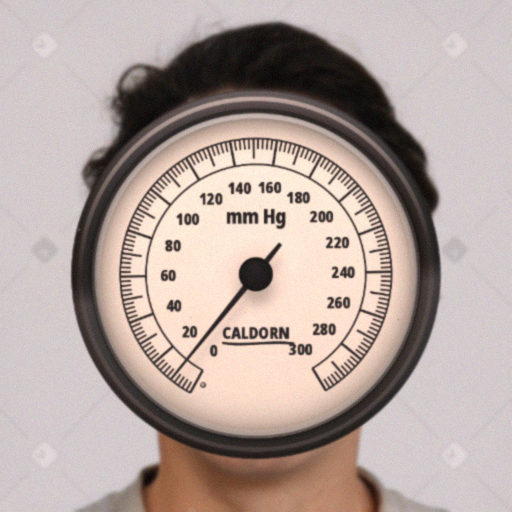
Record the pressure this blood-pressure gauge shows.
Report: 10 mmHg
